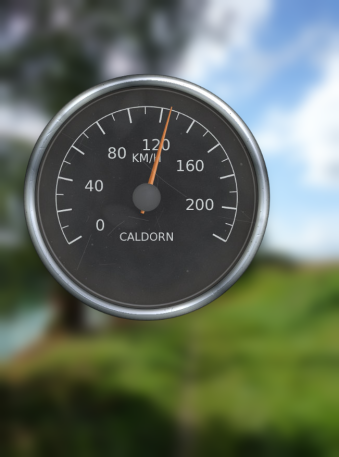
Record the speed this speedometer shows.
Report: 125 km/h
